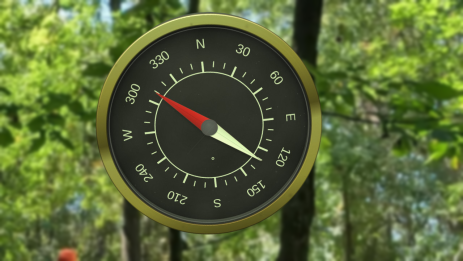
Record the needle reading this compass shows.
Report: 310 °
